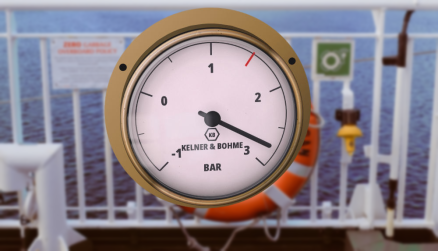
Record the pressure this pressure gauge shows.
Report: 2.75 bar
